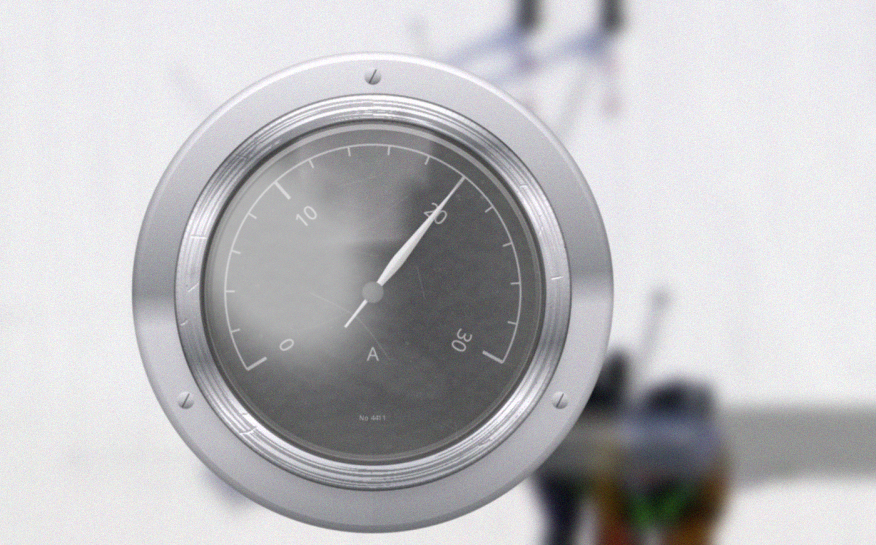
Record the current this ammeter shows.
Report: 20 A
